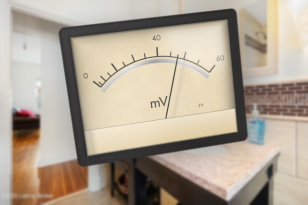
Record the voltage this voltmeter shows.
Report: 47.5 mV
